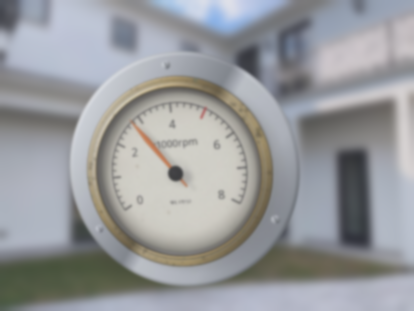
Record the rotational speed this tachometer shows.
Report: 2800 rpm
